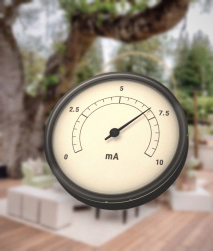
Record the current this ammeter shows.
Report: 7 mA
